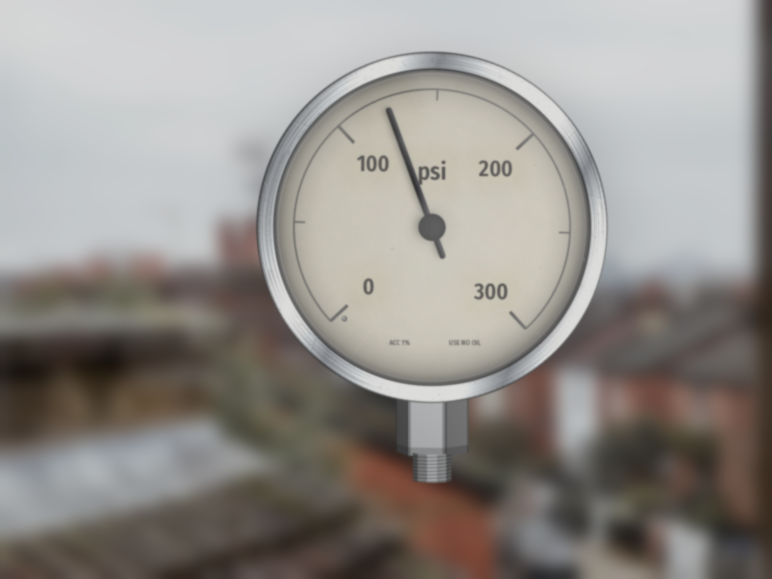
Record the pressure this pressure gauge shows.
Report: 125 psi
